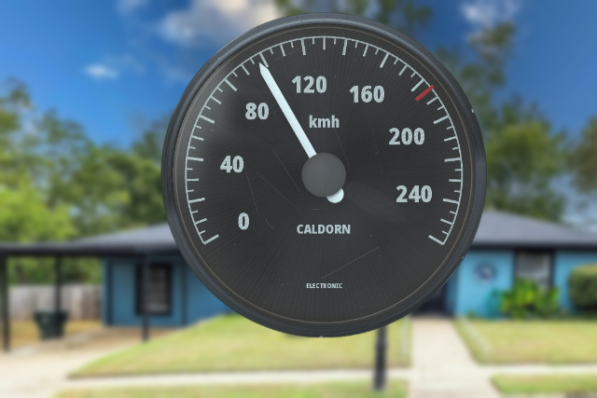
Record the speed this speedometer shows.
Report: 97.5 km/h
